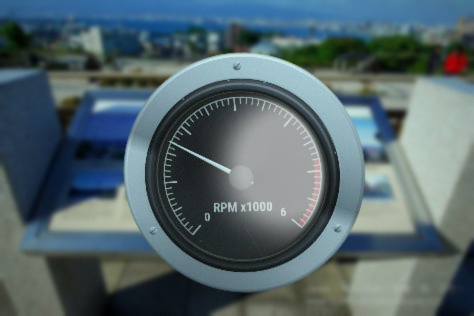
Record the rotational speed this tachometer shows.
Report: 1700 rpm
